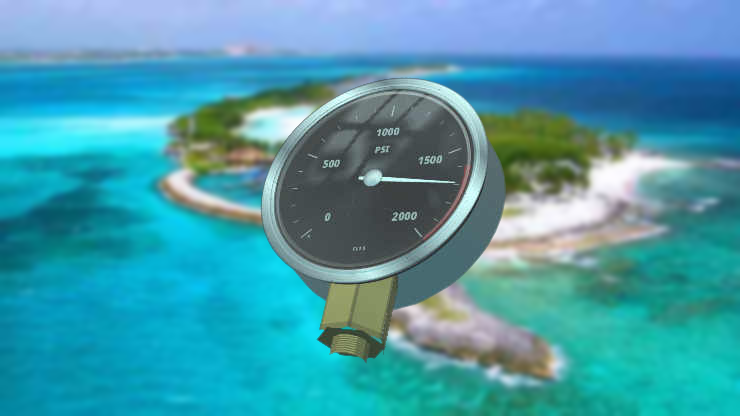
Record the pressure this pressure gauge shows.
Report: 1700 psi
